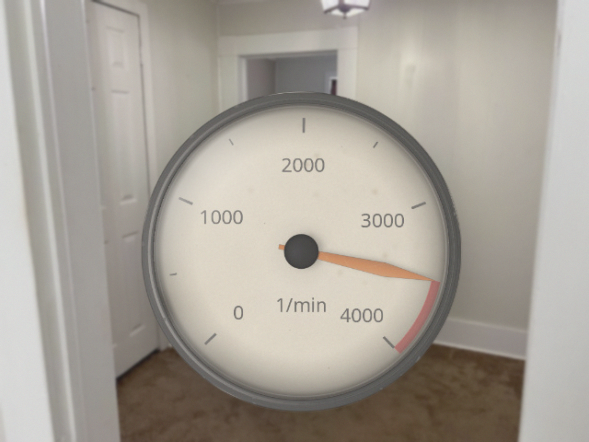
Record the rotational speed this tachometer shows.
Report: 3500 rpm
